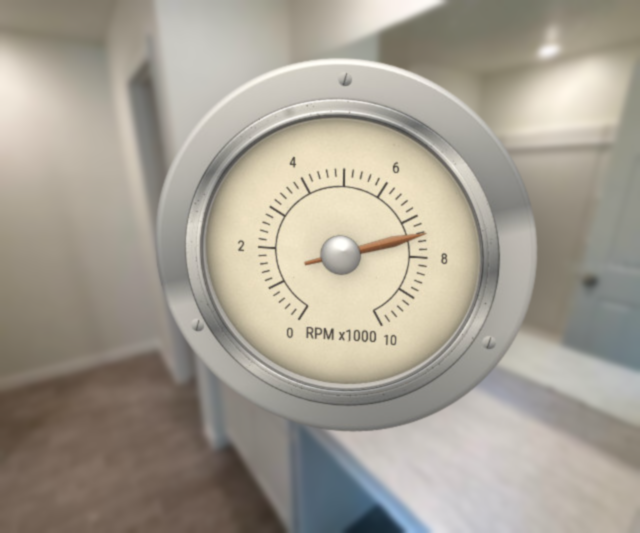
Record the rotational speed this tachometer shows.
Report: 7400 rpm
